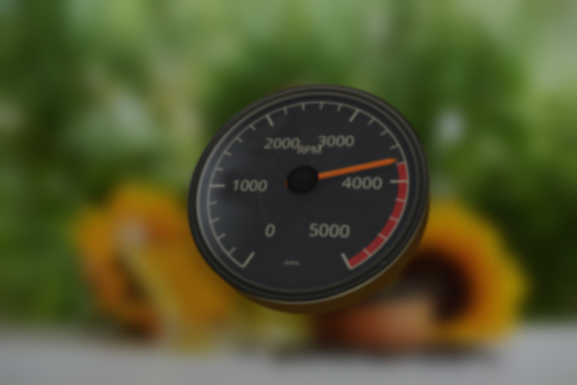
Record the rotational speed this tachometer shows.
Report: 3800 rpm
